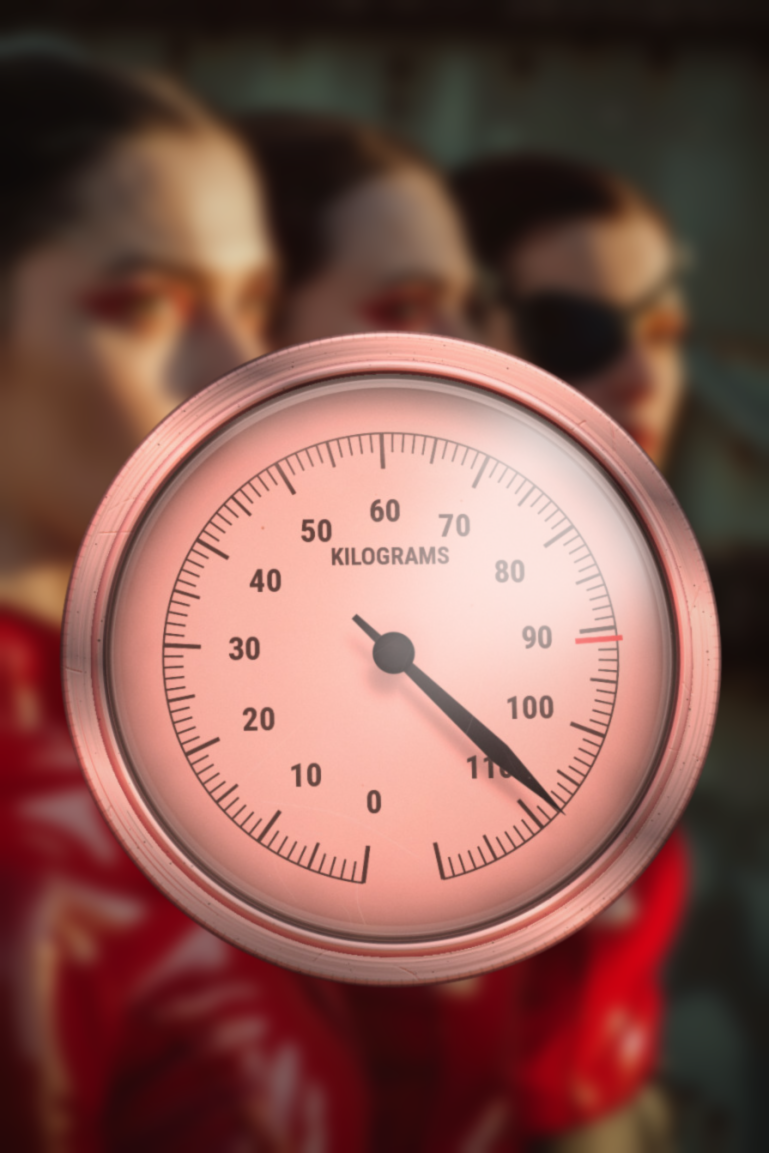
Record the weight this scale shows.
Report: 108 kg
